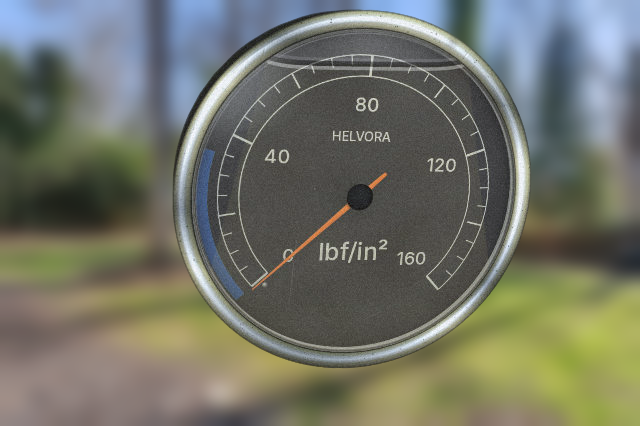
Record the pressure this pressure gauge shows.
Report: 0 psi
